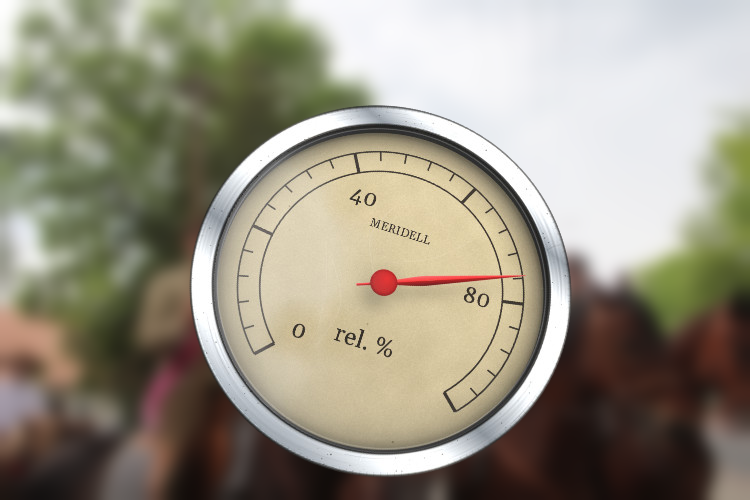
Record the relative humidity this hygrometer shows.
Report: 76 %
